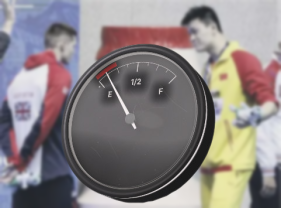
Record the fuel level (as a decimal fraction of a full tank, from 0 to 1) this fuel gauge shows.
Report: 0.125
